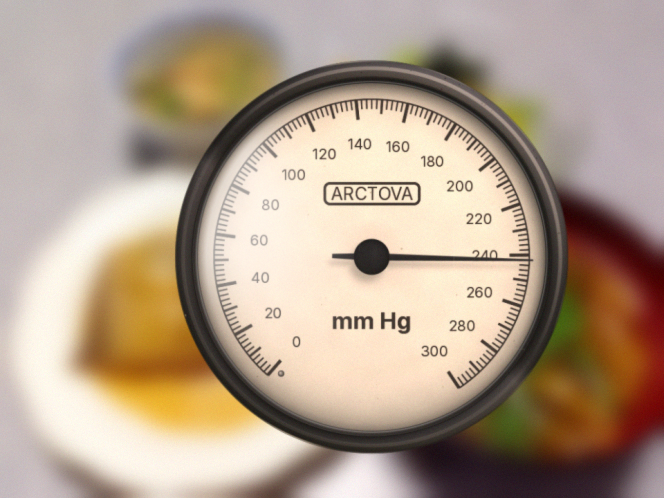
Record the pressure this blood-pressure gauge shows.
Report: 242 mmHg
